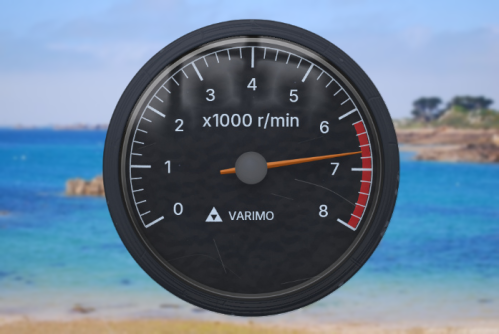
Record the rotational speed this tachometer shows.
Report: 6700 rpm
